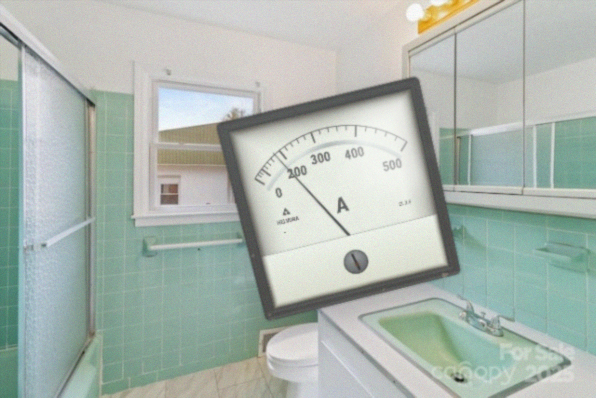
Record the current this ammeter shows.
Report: 180 A
